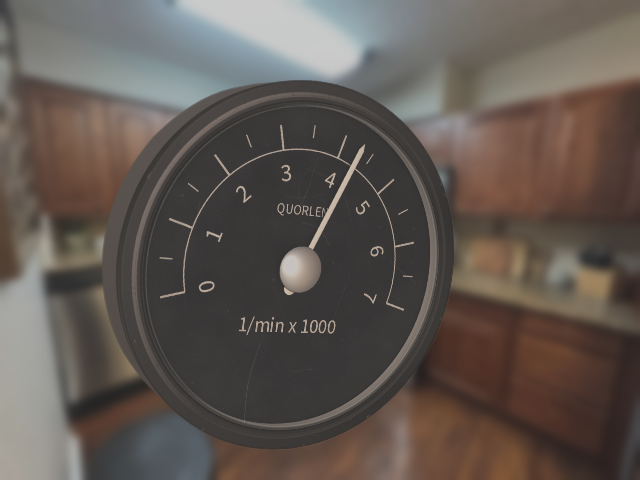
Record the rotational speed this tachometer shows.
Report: 4250 rpm
